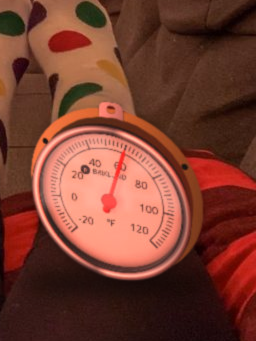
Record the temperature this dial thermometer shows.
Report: 60 °F
